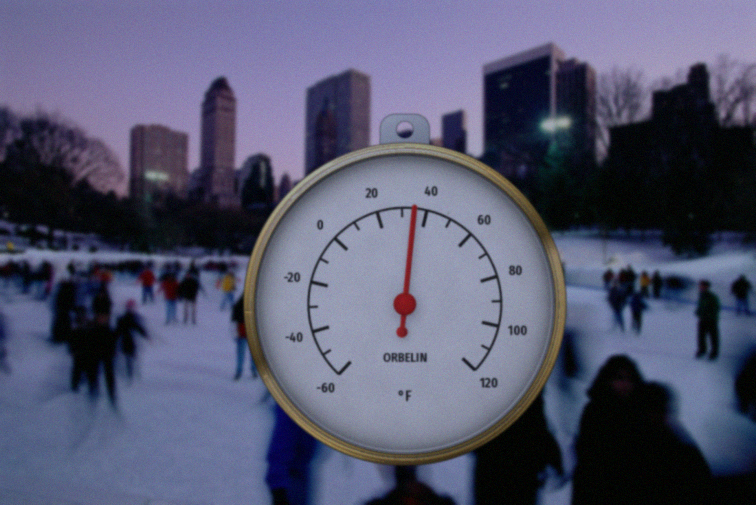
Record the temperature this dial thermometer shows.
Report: 35 °F
